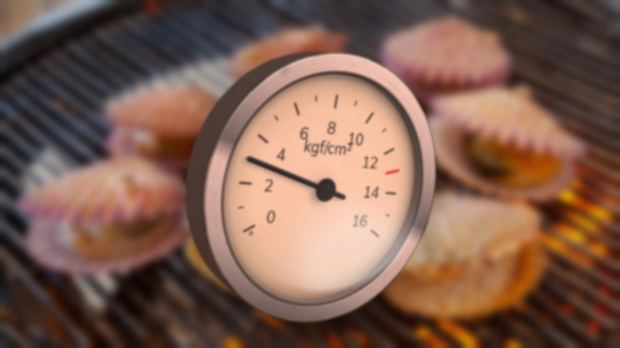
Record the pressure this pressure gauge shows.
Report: 3 kg/cm²
